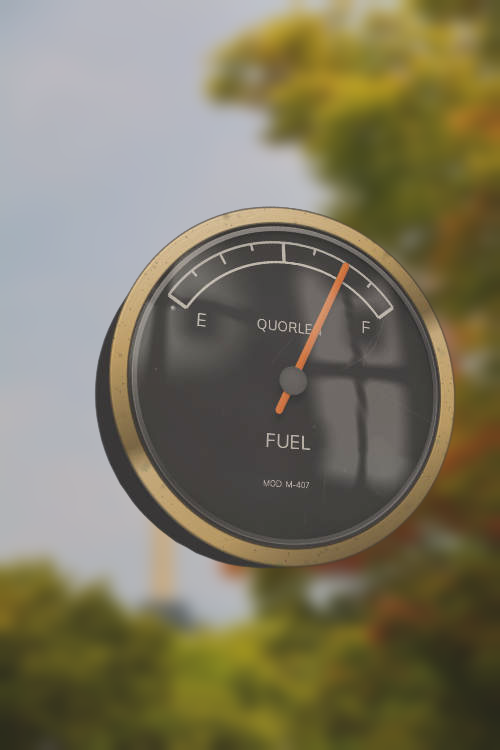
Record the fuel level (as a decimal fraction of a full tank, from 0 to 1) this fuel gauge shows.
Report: 0.75
